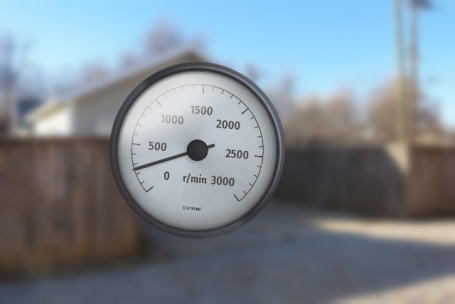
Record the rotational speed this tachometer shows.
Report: 250 rpm
